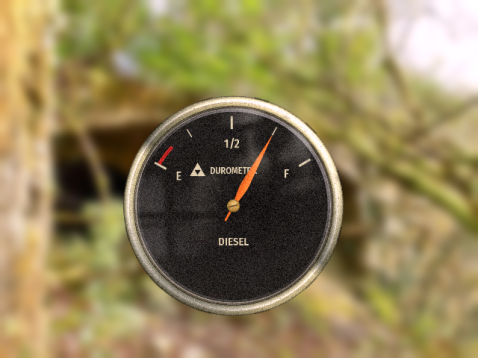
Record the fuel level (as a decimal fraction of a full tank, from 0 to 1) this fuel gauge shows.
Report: 0.75
